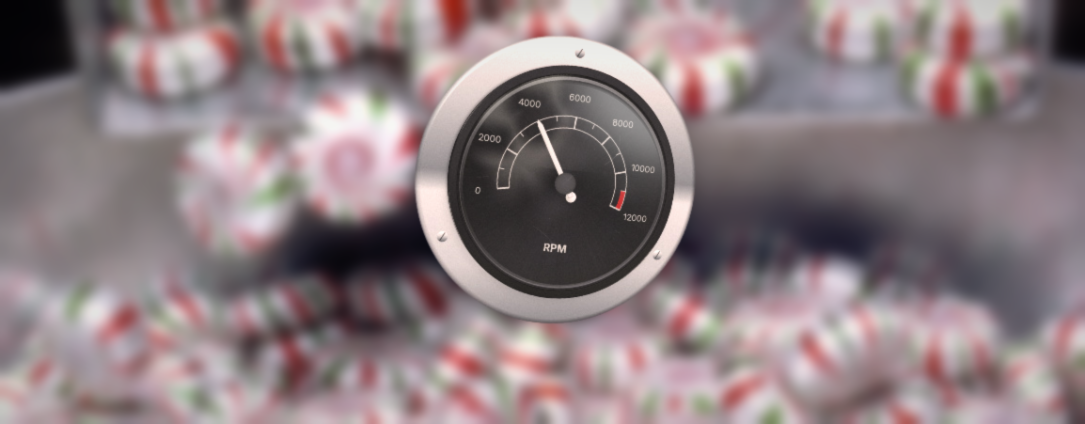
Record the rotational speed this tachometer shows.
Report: 4000 rpm
